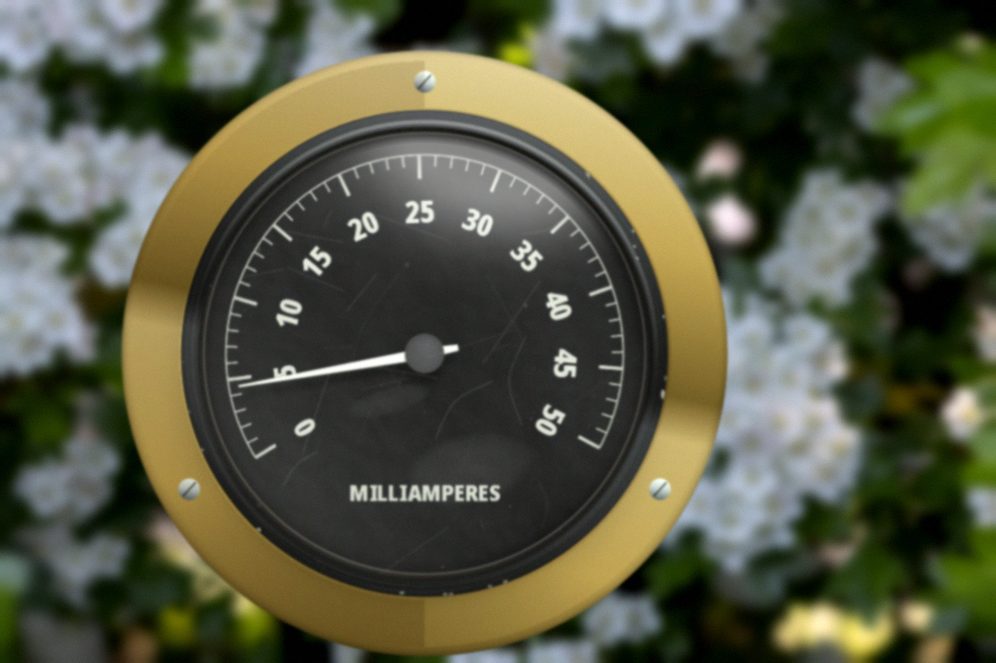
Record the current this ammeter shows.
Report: 4.5 mA
